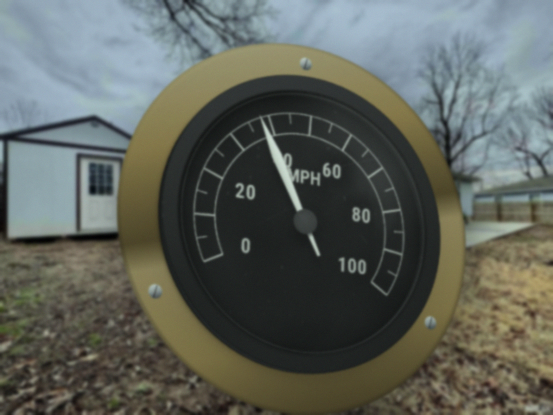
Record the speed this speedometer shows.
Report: 37.5 mph
